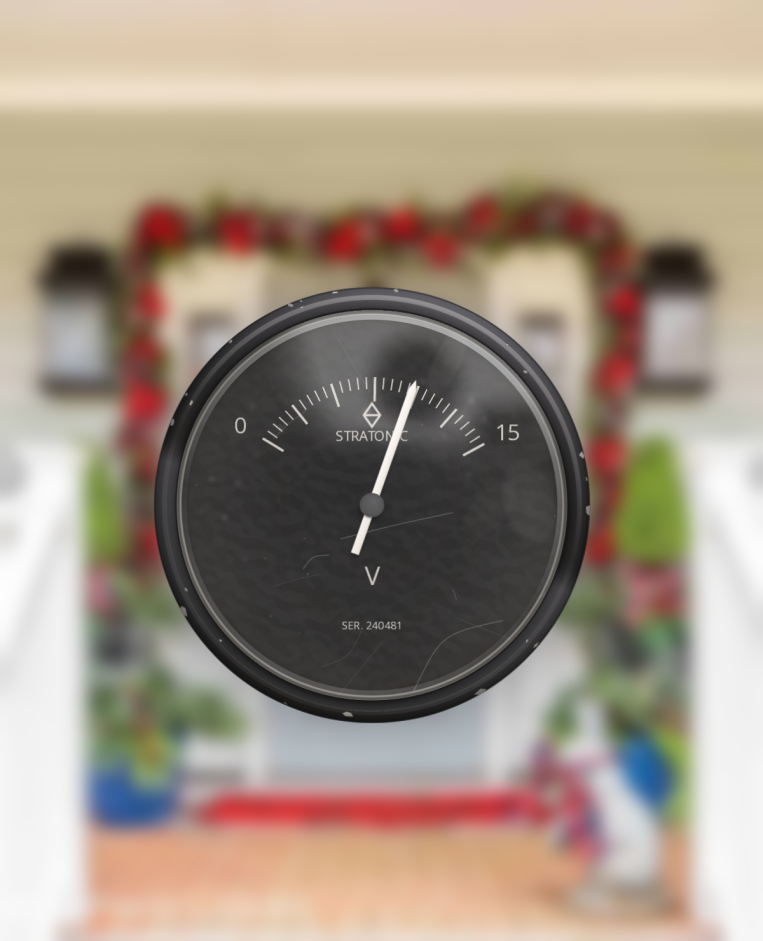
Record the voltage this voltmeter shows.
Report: 9.75 V
